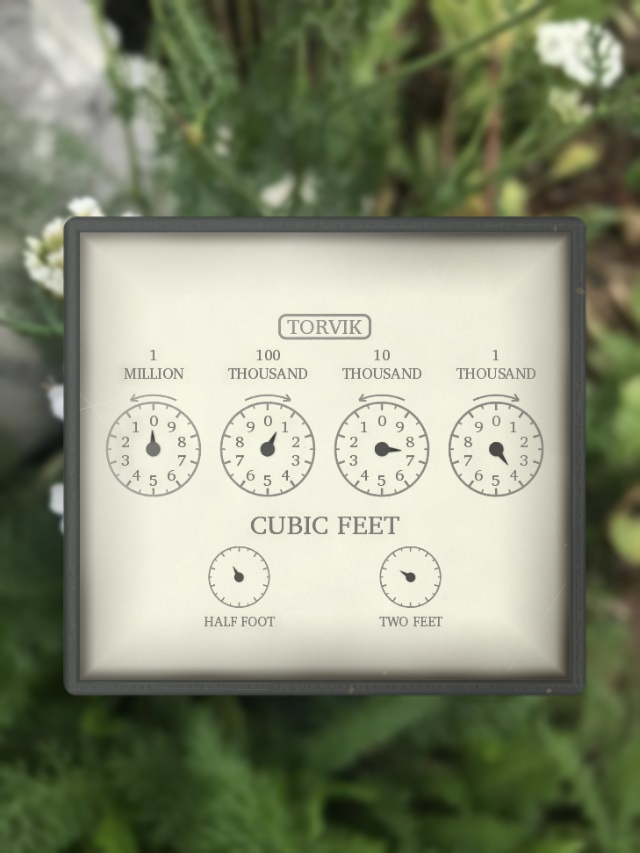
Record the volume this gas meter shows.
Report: 7400 ft³
